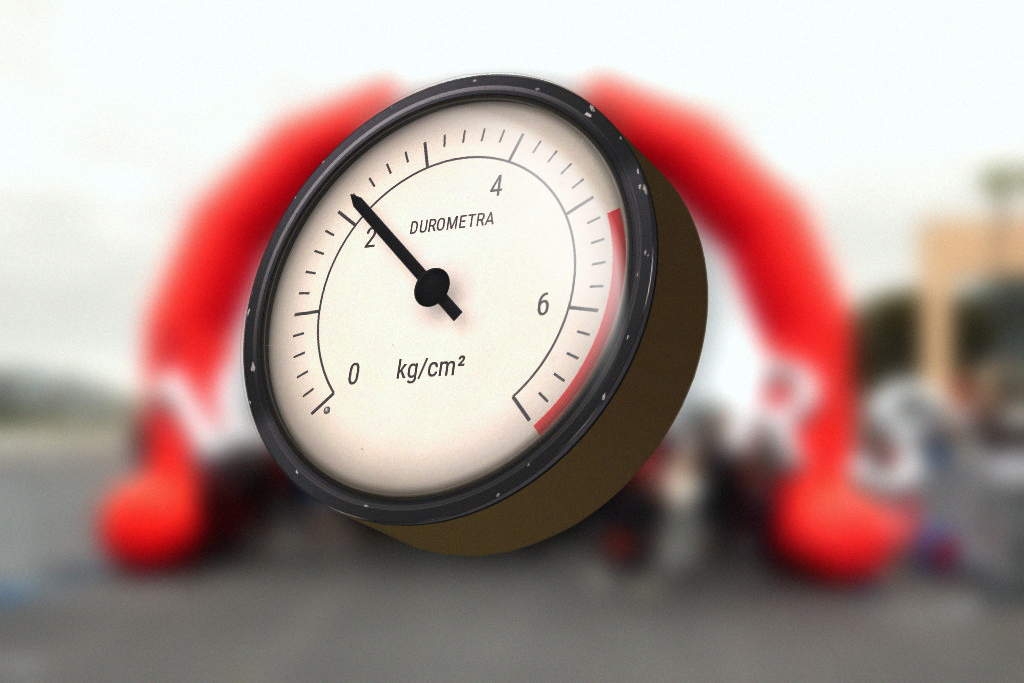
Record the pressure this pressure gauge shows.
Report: 2.2 kg/cm²
